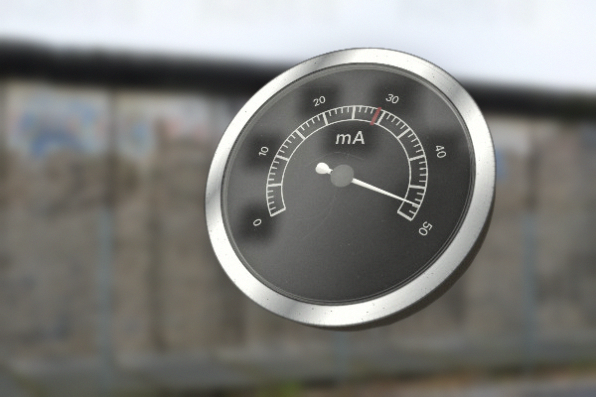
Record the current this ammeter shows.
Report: 48 mA
